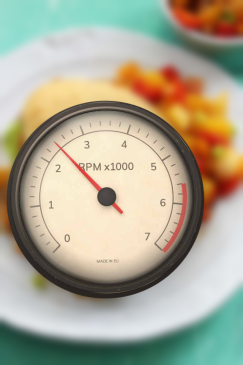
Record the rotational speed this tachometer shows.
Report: 2400 rpm
